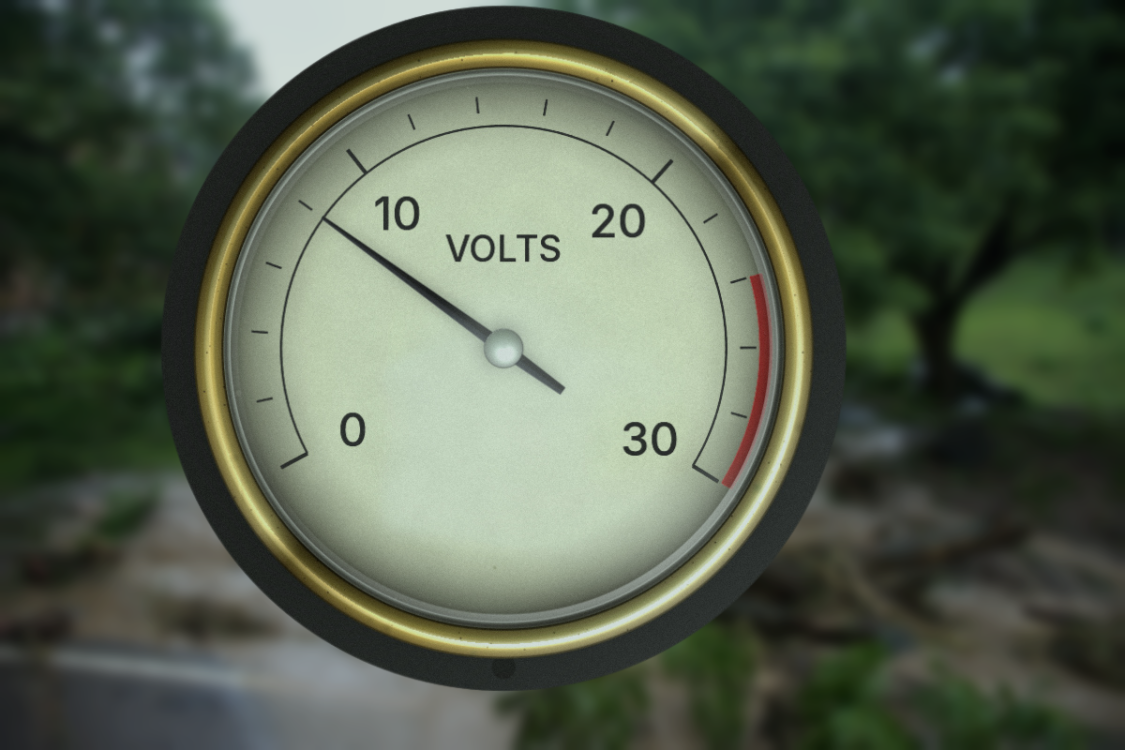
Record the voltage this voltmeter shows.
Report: 8 V
